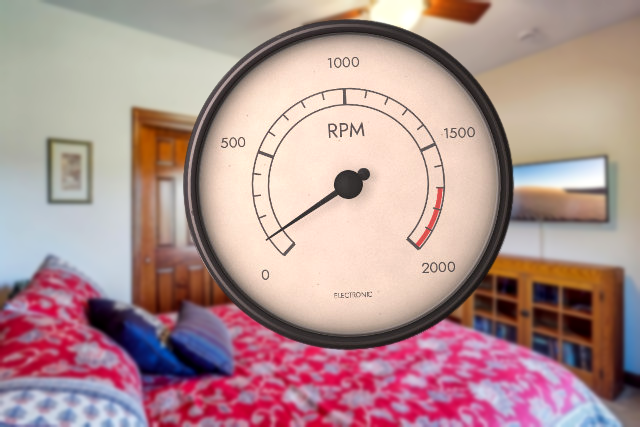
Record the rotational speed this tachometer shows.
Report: 100 rpm
